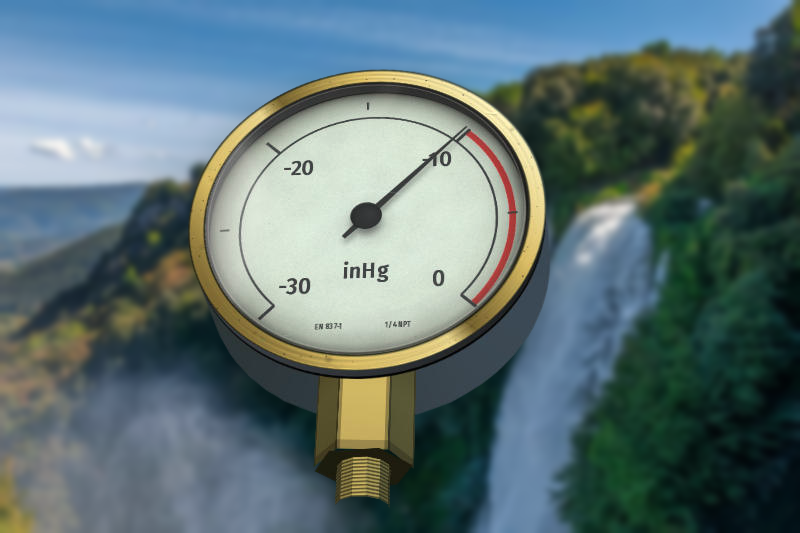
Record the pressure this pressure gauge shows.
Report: -10 inHg
